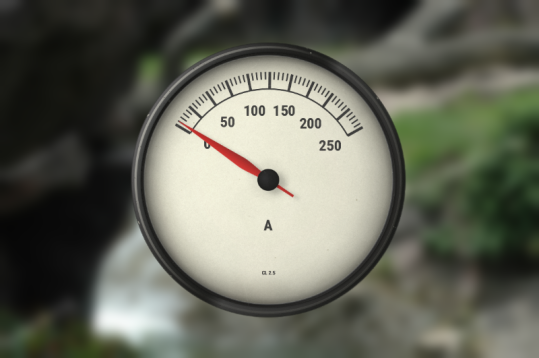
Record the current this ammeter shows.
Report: 5 A
